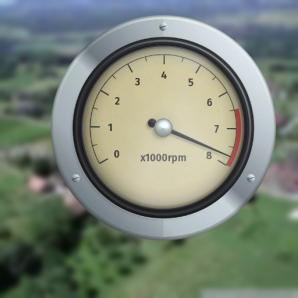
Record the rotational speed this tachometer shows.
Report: 7750 rpm
